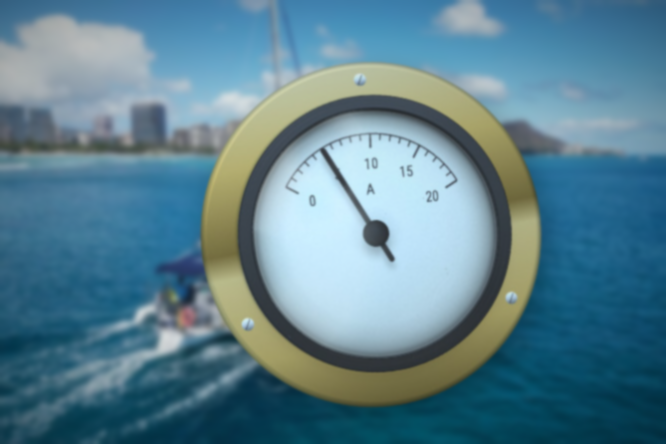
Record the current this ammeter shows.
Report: 5 A
